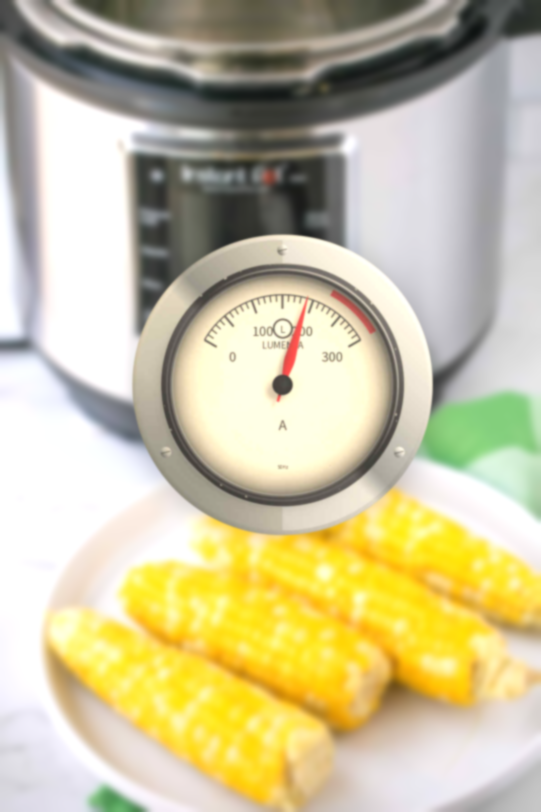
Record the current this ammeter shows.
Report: 190 A
